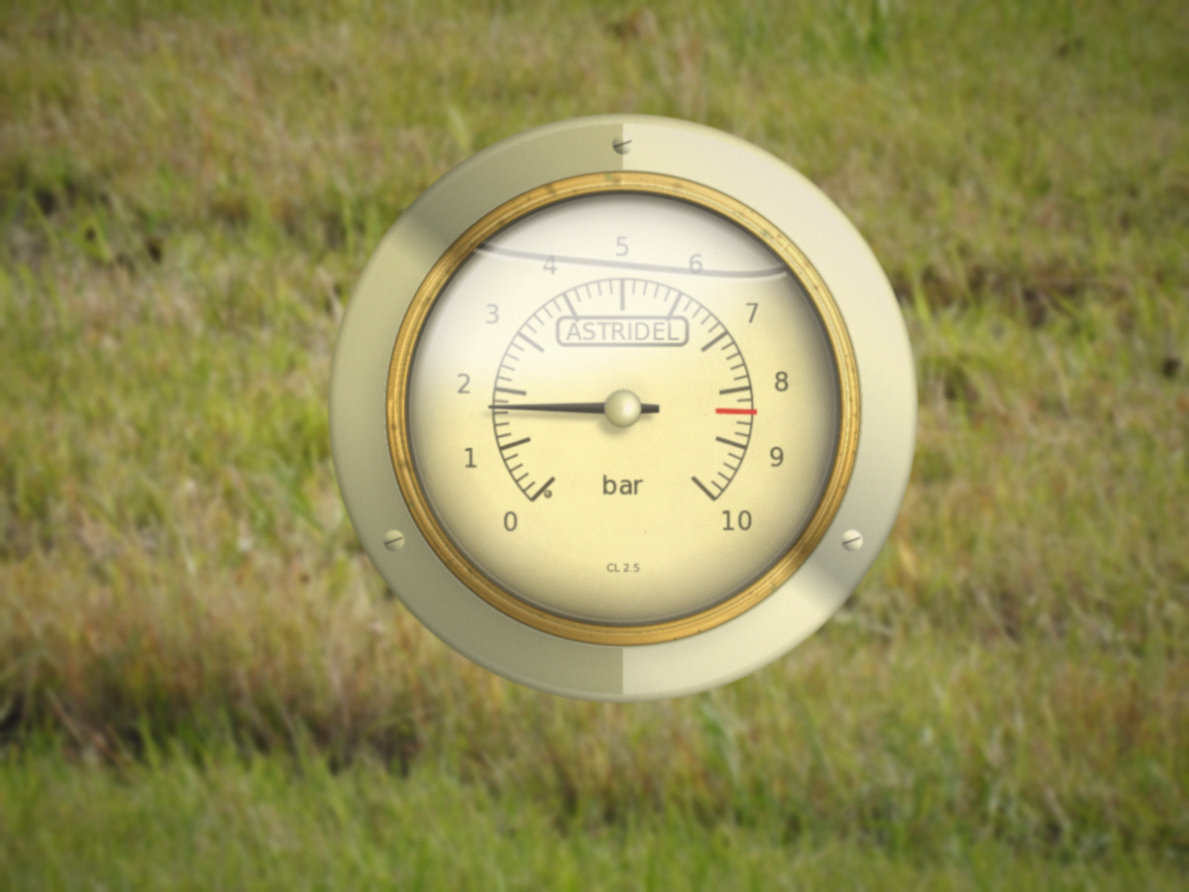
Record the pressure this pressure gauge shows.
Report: 1.7 bar
